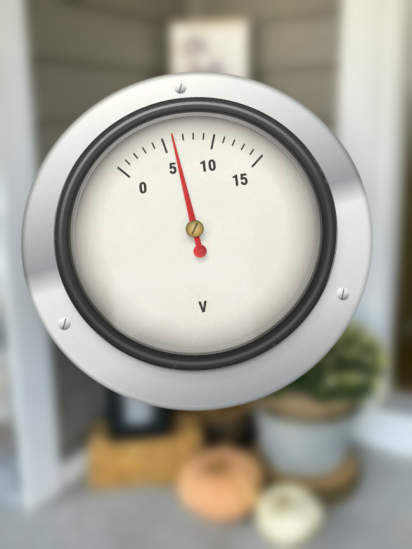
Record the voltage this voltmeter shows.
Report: 6 V
